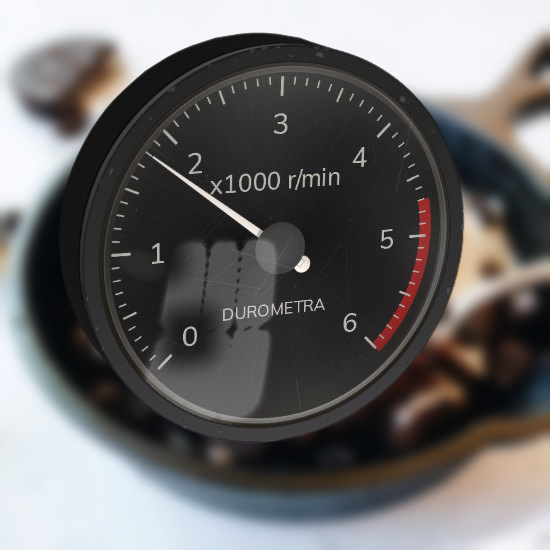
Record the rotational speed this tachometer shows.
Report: 1800 rpm
